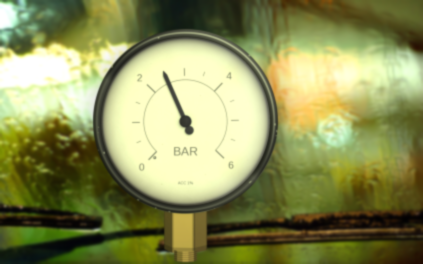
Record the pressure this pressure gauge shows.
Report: 2.5 bar
